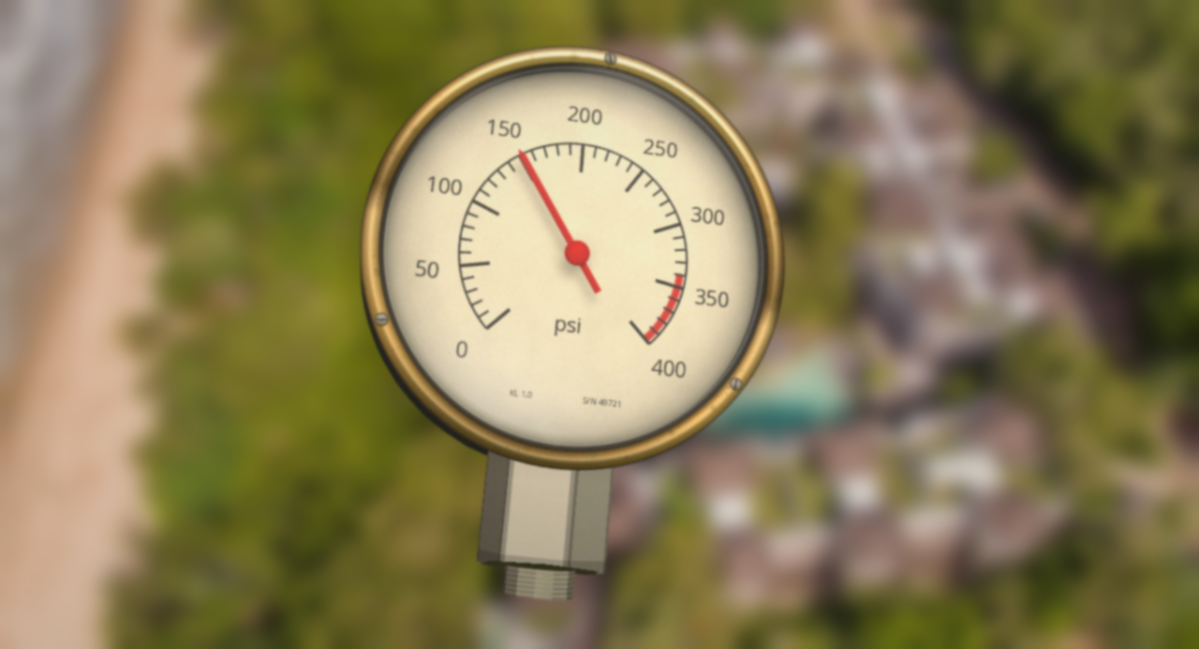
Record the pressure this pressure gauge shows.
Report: 150 psi
